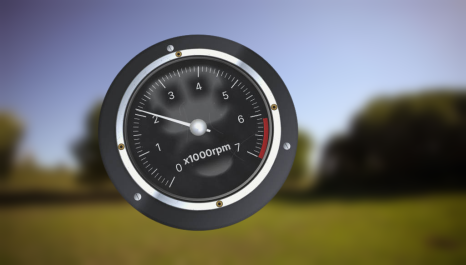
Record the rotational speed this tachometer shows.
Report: 2100 rpm
